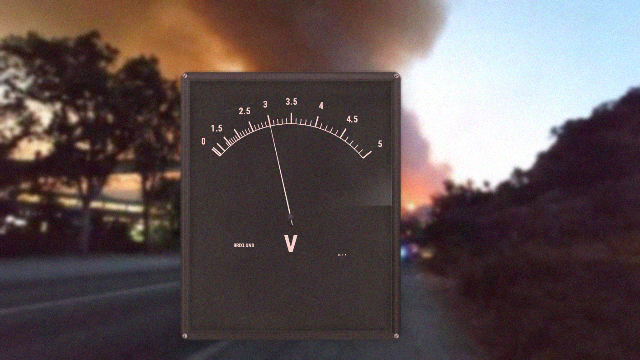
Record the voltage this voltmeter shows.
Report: 3 V
